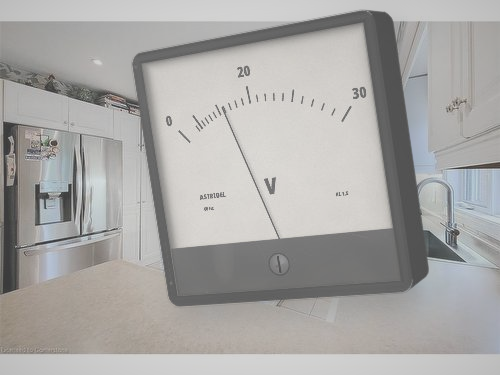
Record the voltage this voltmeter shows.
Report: 16 V
